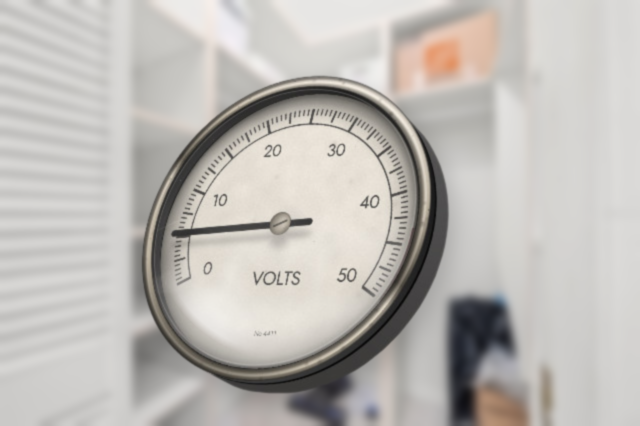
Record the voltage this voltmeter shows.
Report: 5 V
